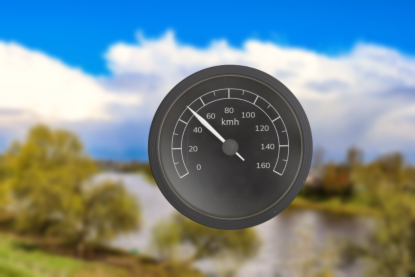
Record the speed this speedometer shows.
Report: 50 km/h
